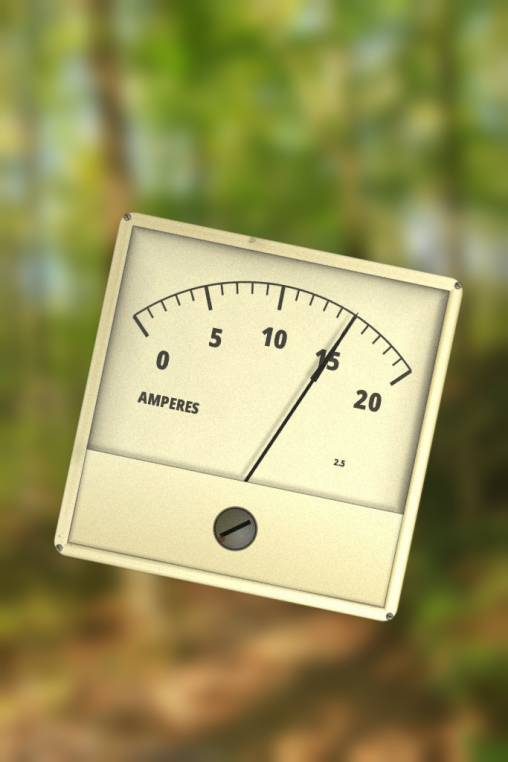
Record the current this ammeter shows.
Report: 15 A
